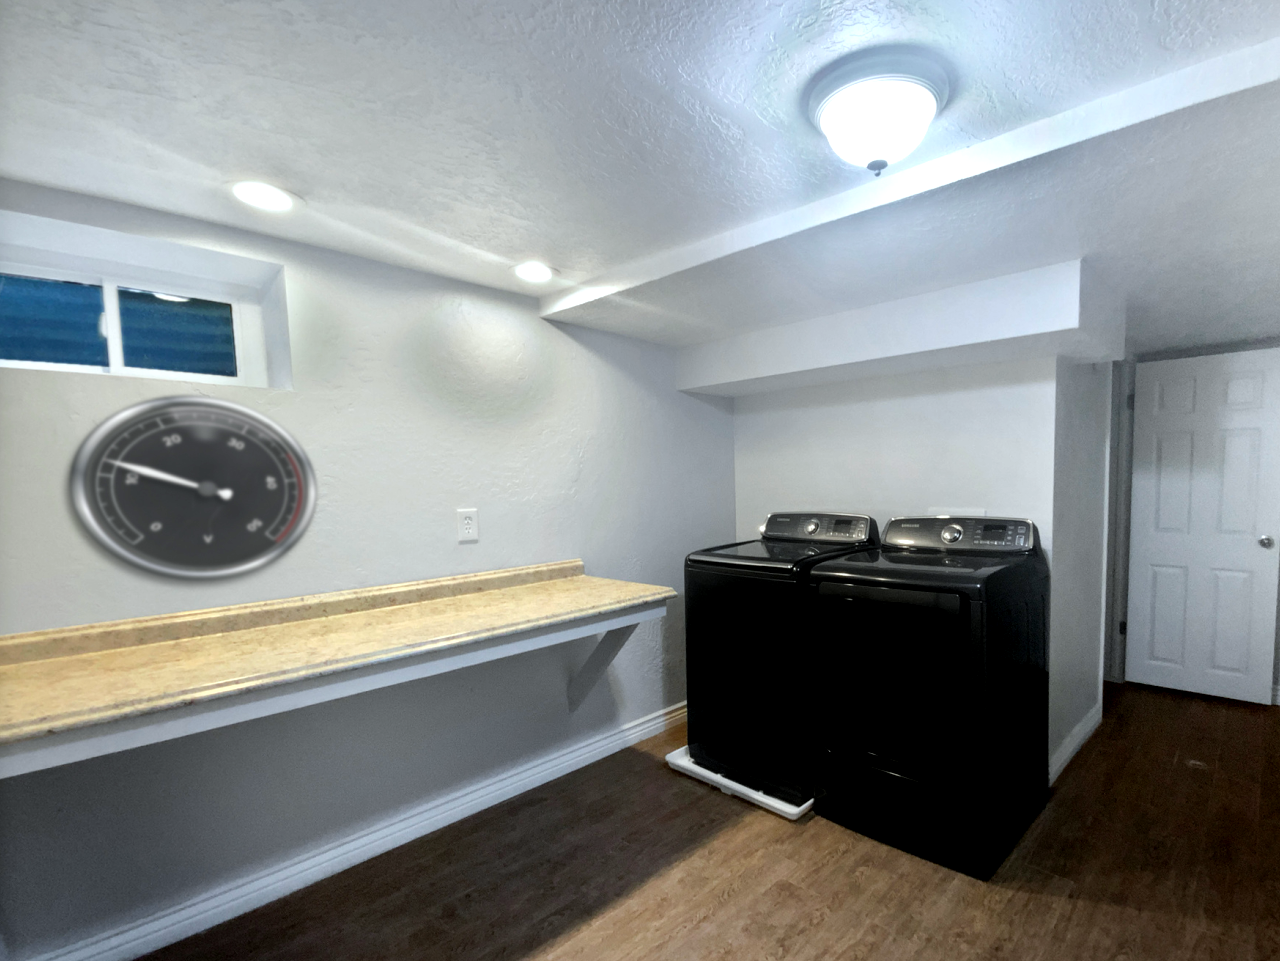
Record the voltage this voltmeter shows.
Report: 12 V
